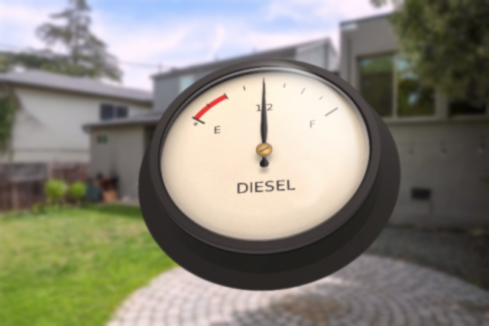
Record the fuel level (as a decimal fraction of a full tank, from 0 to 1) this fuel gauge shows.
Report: 0.5
